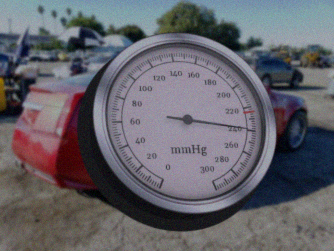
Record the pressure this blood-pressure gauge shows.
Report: 240 mmHg
